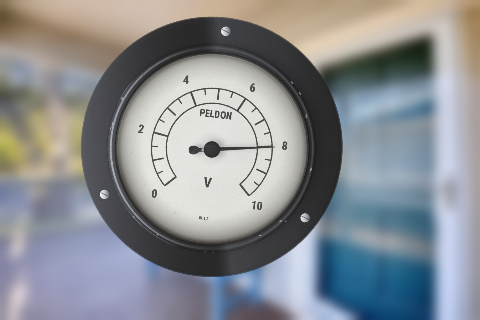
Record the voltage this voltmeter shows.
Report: 8 V
